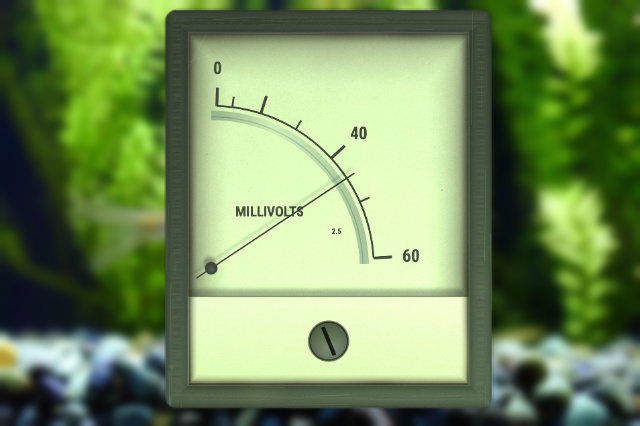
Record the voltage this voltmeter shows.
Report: 45 mV
